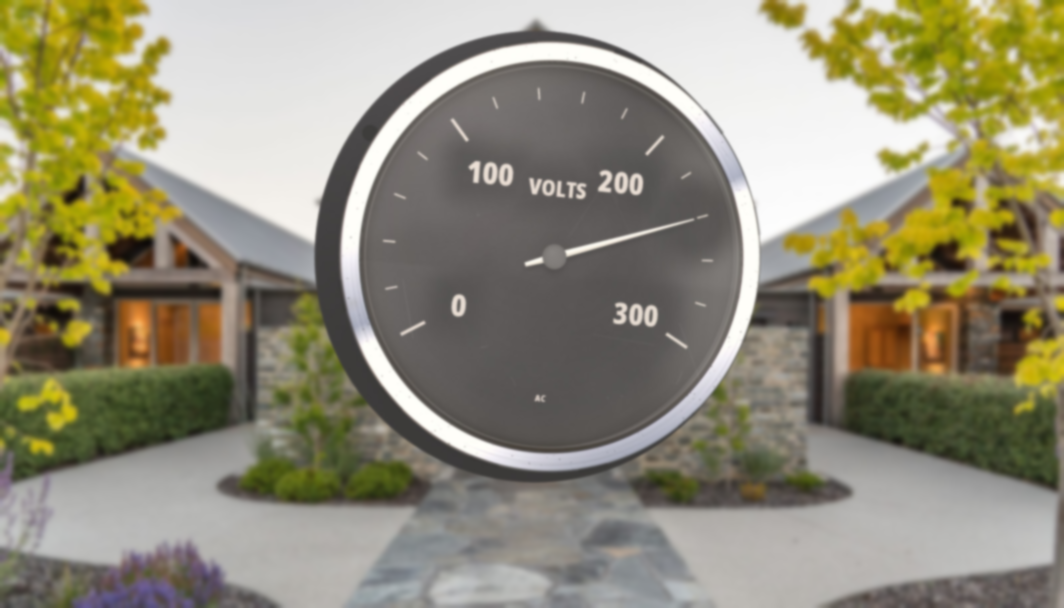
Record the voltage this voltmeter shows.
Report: 240 V
